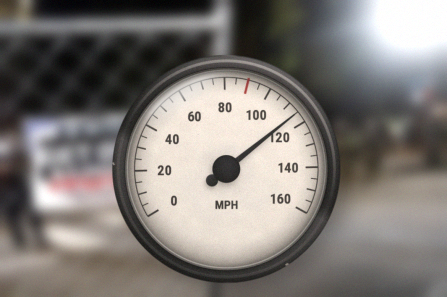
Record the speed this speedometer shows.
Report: 115 mph
